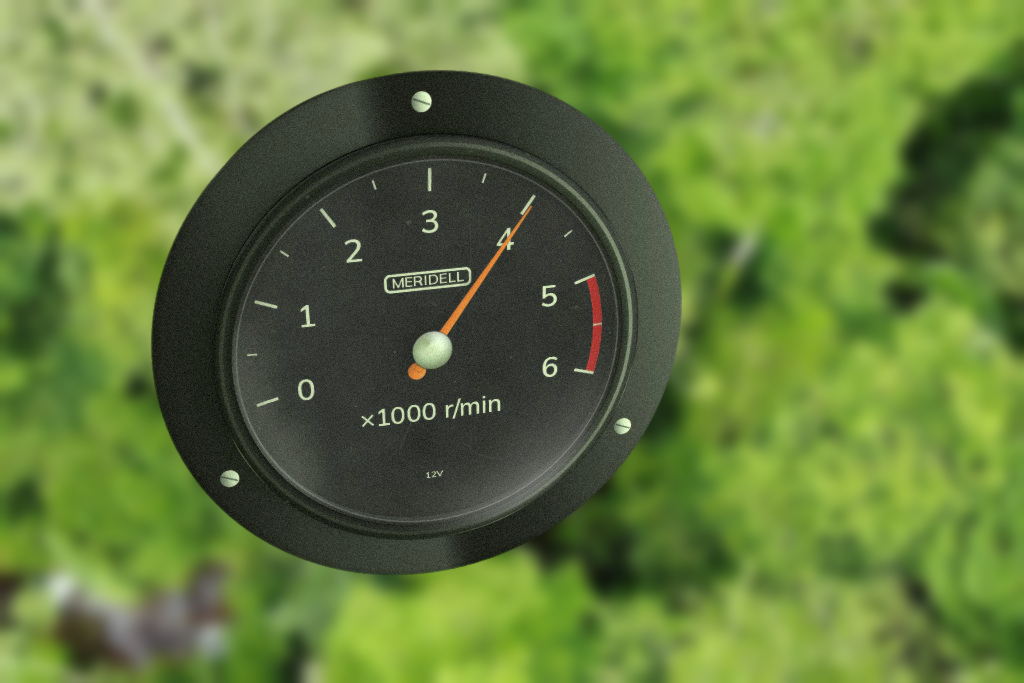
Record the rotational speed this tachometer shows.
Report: 4000 rpm
